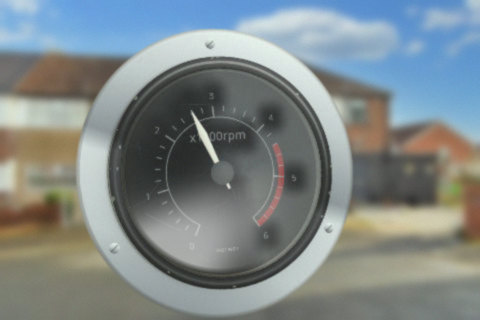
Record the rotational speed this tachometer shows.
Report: 2600 rpm
